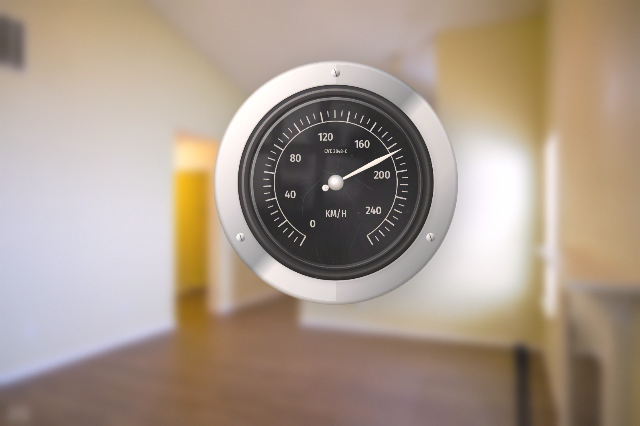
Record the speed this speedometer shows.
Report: 185 km/h
